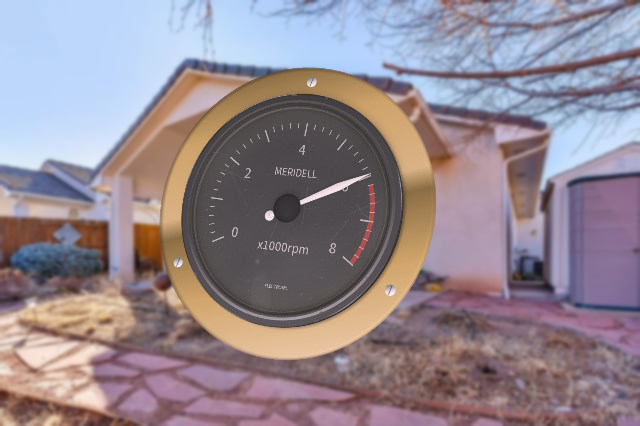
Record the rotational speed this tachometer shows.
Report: 6000 rpm
